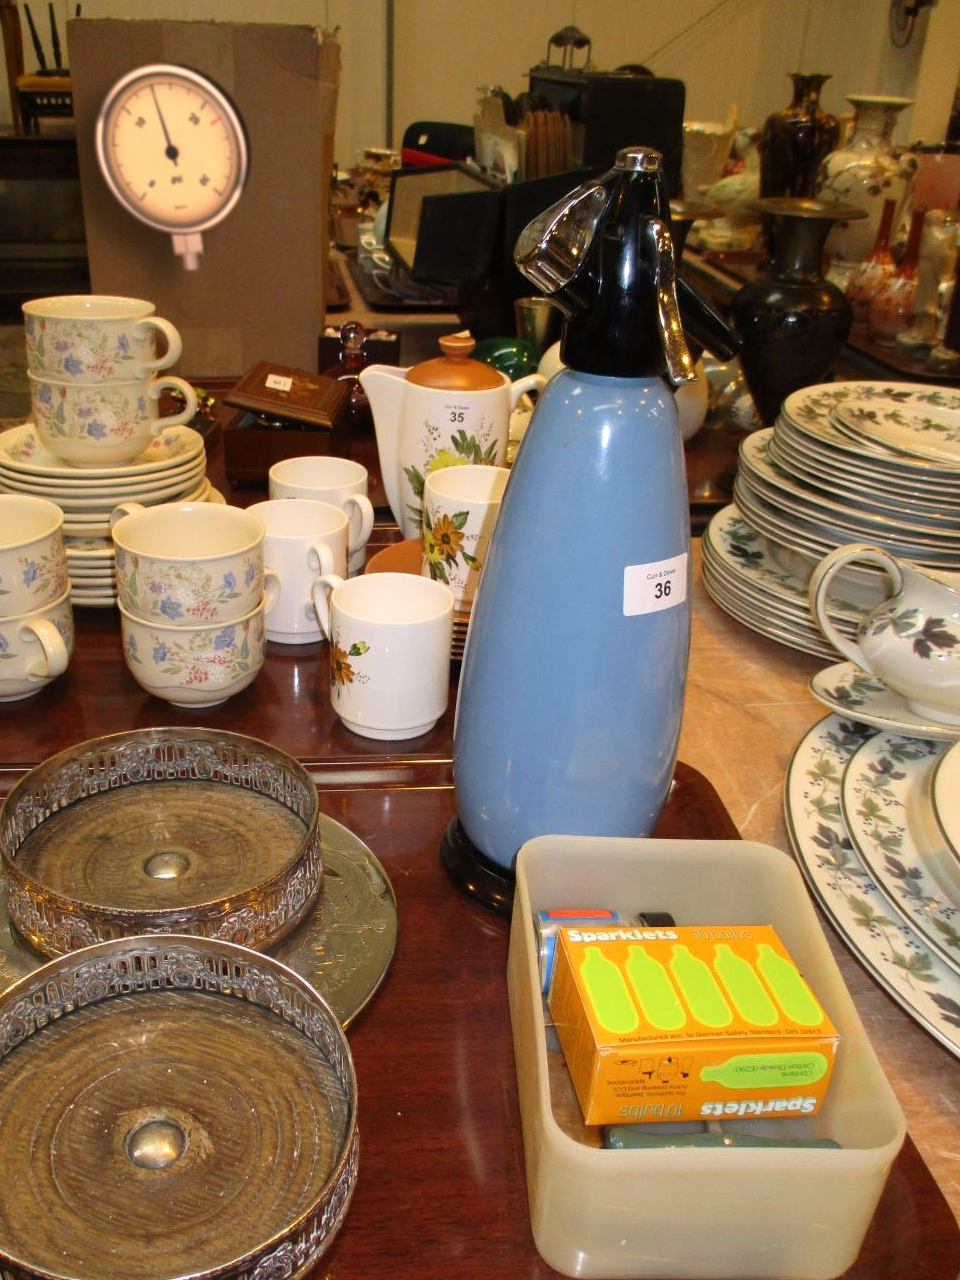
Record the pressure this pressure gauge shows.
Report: 14 psi
